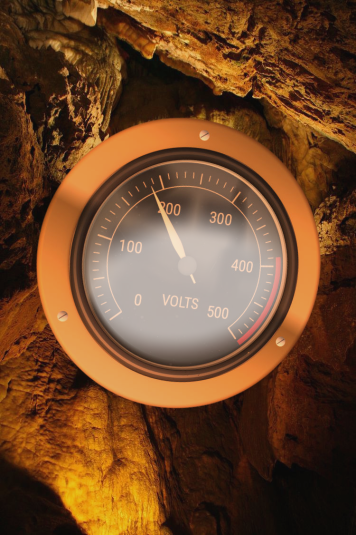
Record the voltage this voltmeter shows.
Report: 185 V
